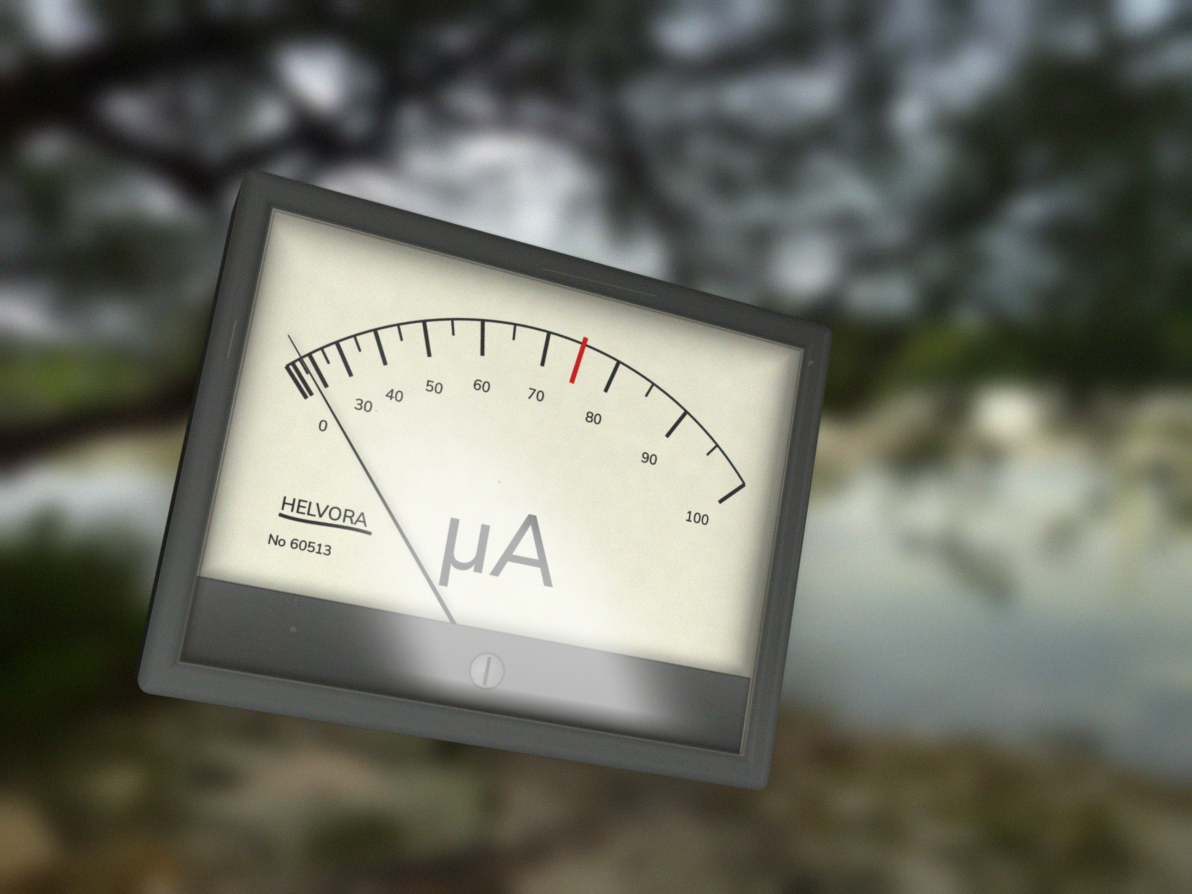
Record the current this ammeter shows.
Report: 15 µA
